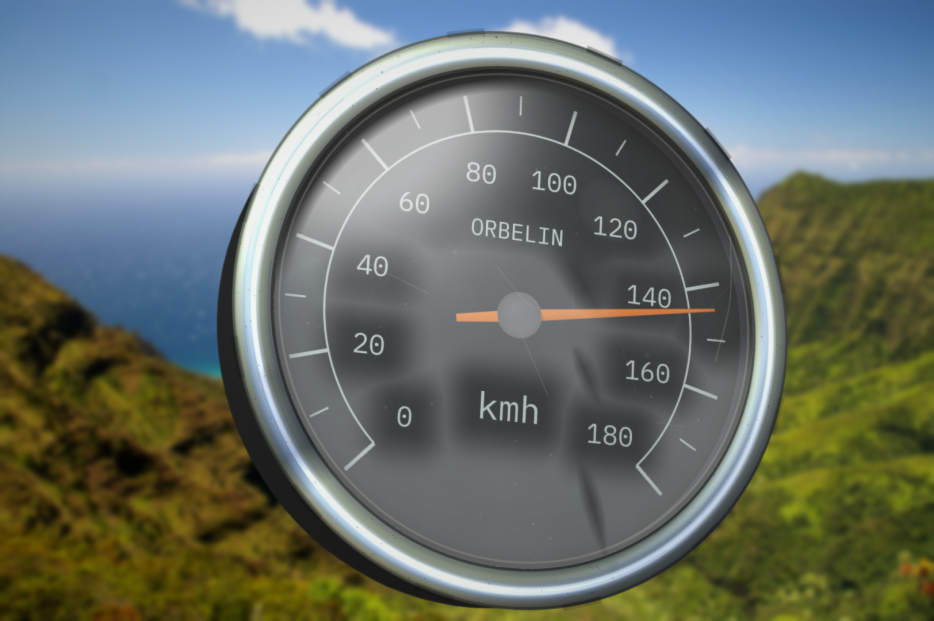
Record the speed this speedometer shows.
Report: 145 km/h
